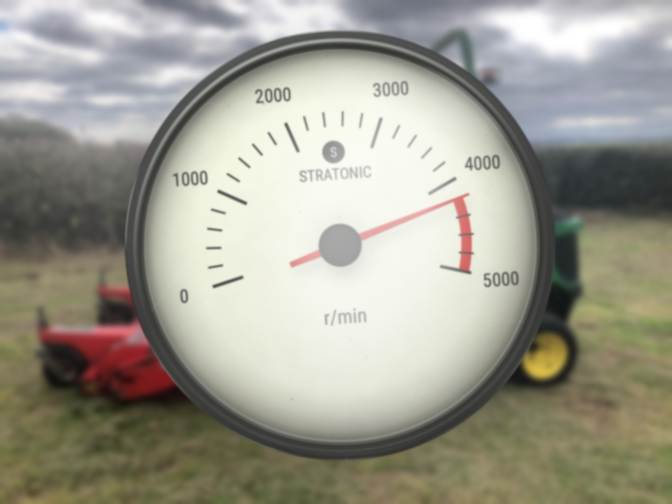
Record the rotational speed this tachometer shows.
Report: 4200 rpm
